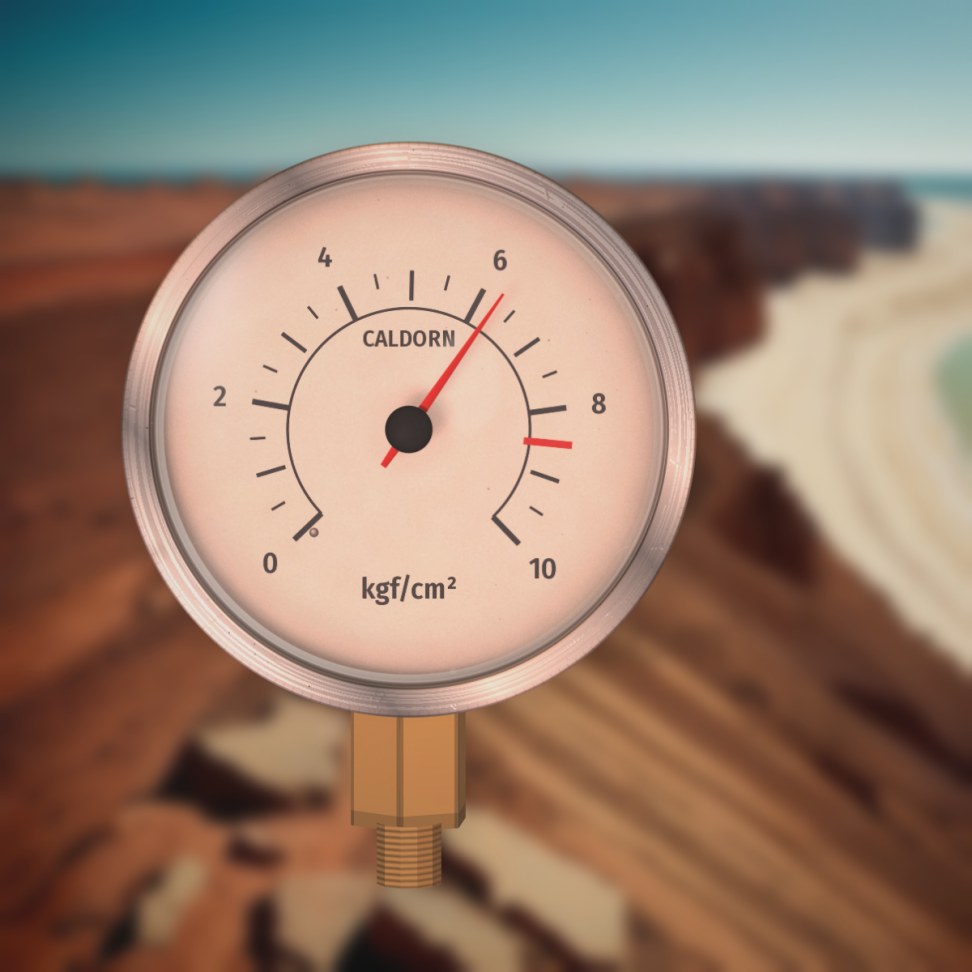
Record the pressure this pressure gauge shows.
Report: 6.25 kg/cm²
